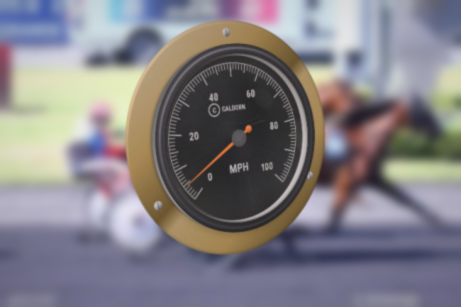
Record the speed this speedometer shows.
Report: 5 mph
